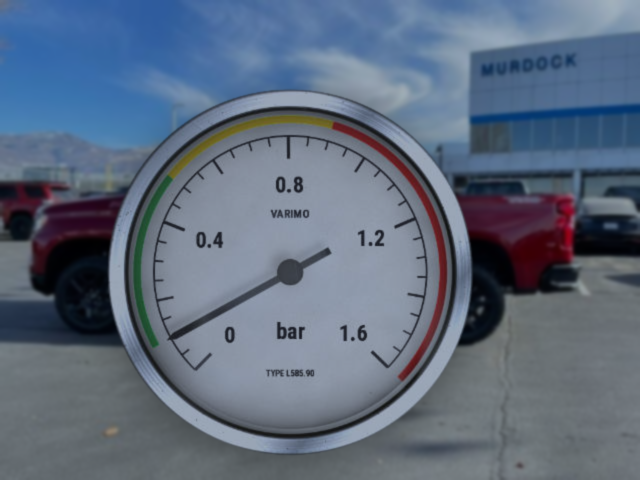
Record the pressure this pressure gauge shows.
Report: 0.1 bar
